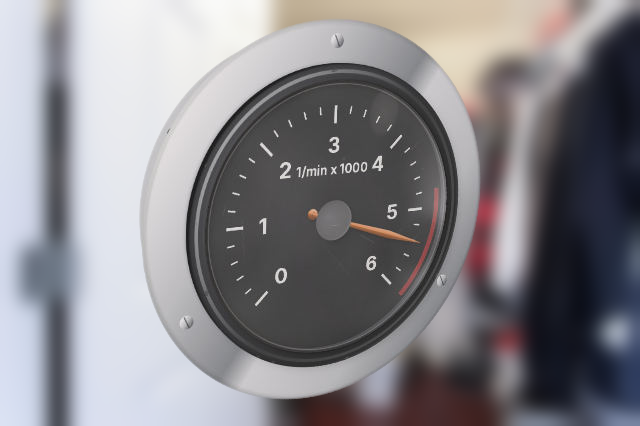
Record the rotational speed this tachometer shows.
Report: 5400 rpm
